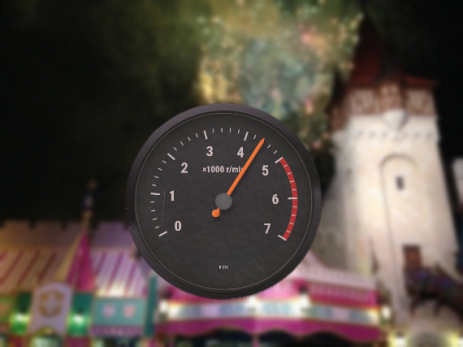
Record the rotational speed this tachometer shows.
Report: 4400 rpm
